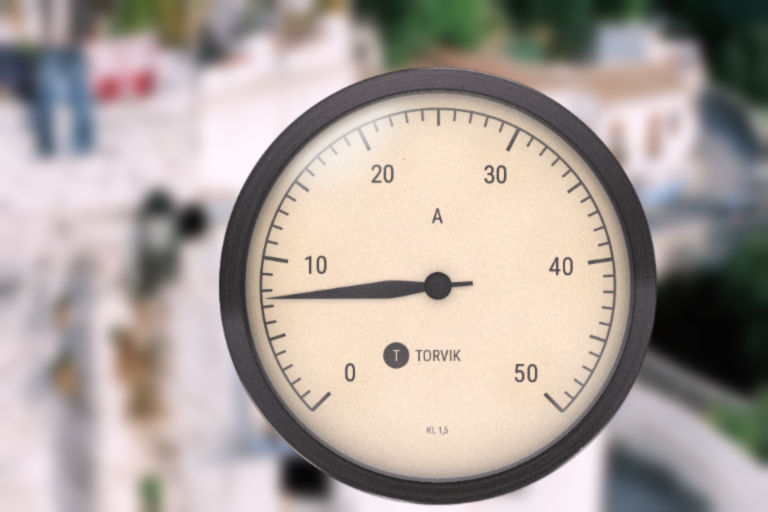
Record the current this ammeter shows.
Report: 7.5 A
